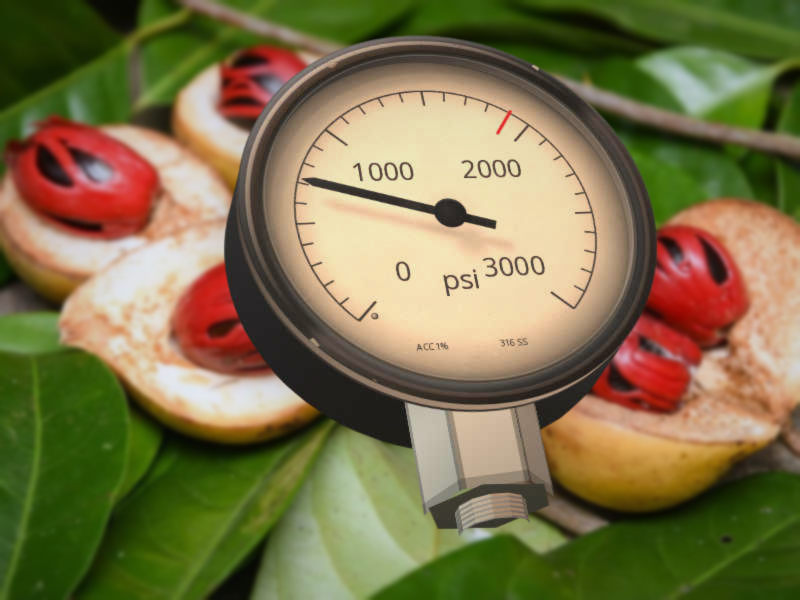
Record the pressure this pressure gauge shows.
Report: 700 psi
